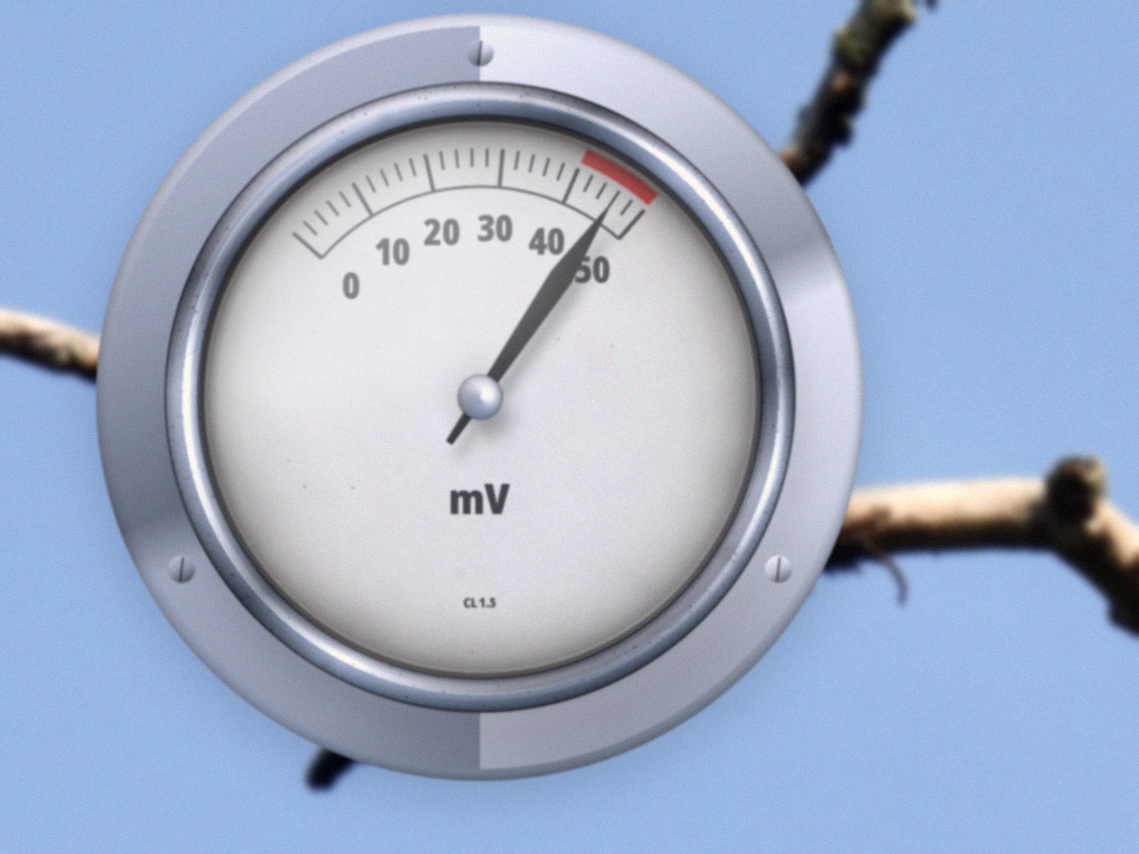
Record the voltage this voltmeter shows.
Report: 46 mV
